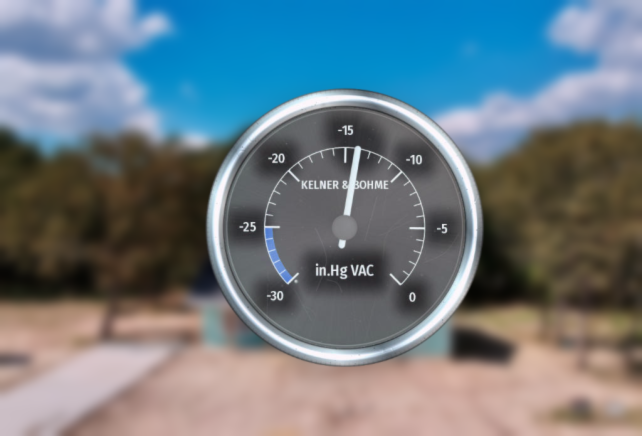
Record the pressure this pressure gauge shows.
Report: -14 inHg
